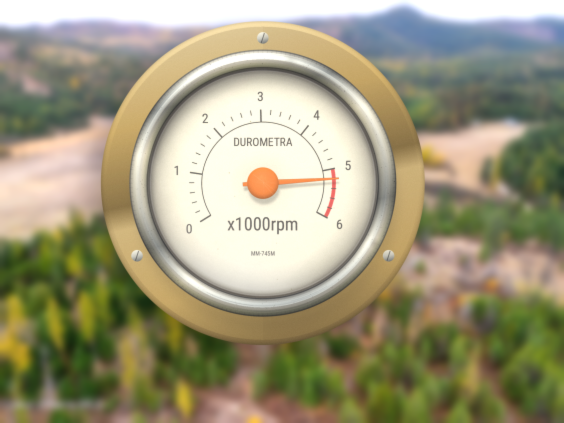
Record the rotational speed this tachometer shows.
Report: 5200 rpm
